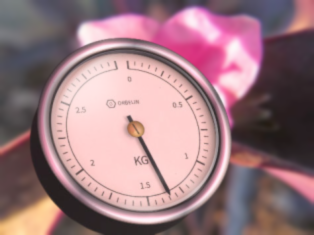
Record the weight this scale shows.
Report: 1.35 kg
